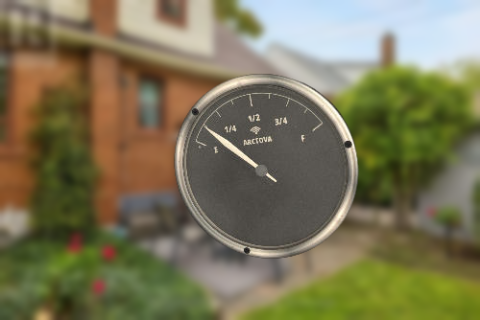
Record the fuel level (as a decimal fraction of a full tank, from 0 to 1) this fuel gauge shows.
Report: 0.125
